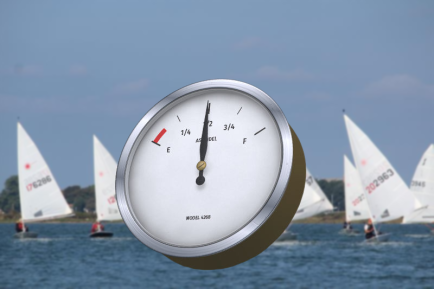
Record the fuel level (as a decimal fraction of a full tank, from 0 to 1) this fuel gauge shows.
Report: 0.5
